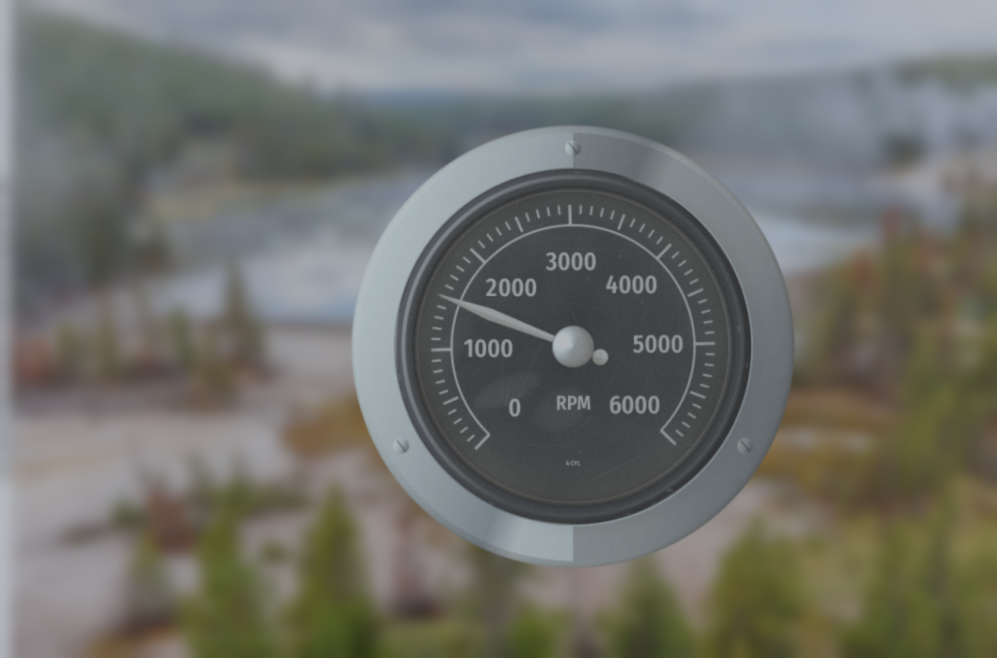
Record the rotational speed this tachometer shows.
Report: 1500 rpm
